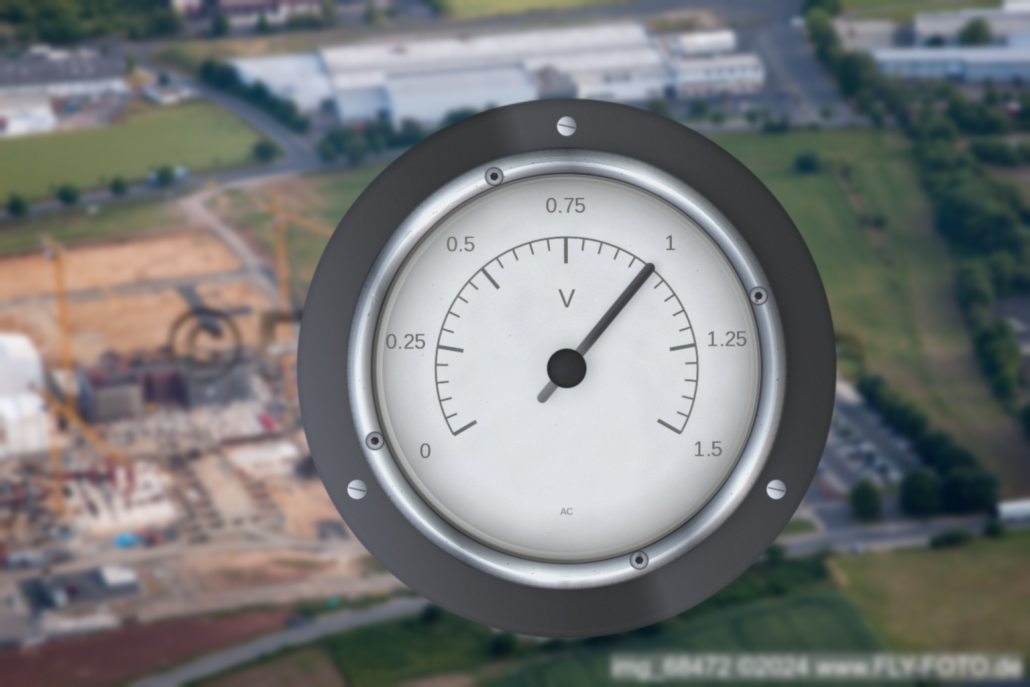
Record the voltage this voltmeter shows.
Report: 1 V
